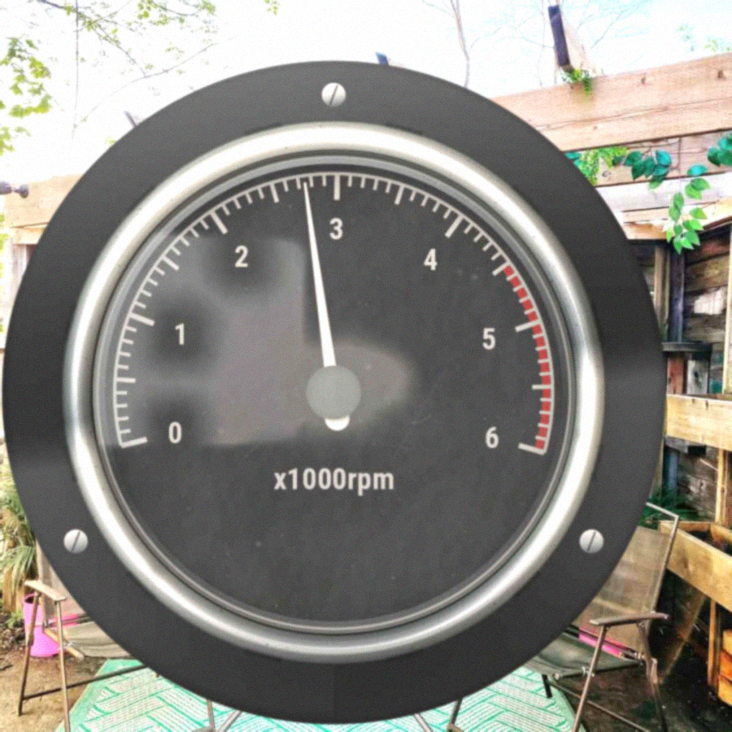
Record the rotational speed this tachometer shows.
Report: 2750 rpm
